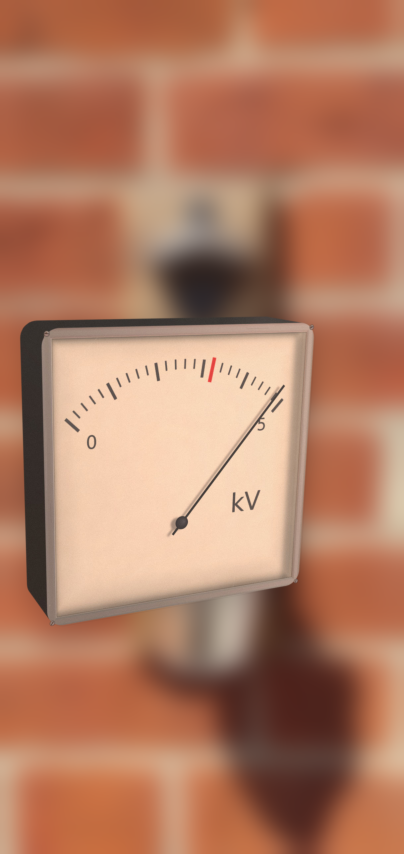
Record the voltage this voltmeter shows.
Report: 4.8 kV
